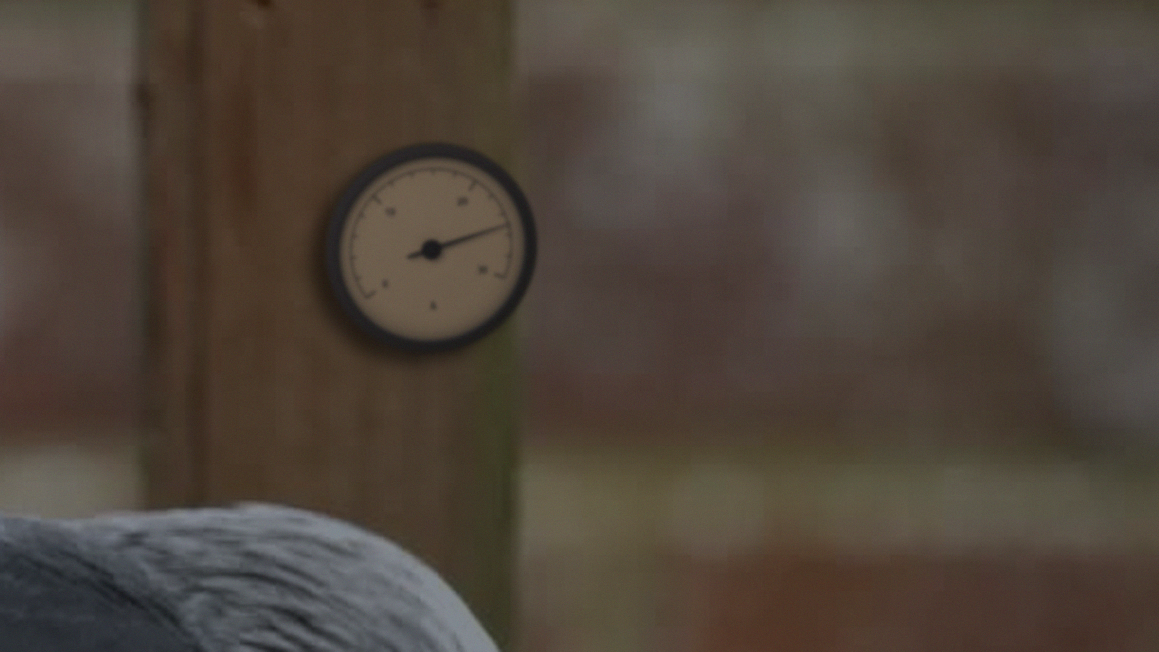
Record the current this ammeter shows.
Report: 25 A
